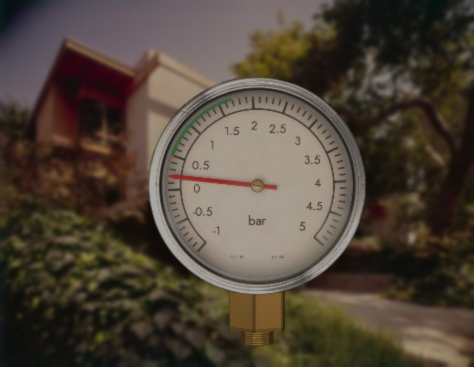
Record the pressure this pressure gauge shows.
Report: 0.2 bar
